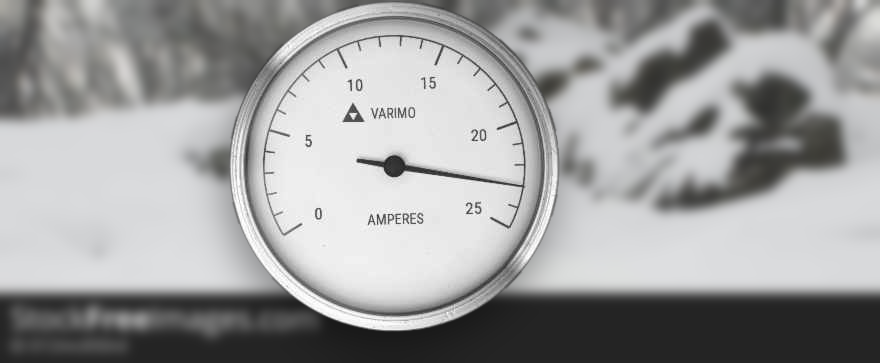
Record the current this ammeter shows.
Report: 23 A
